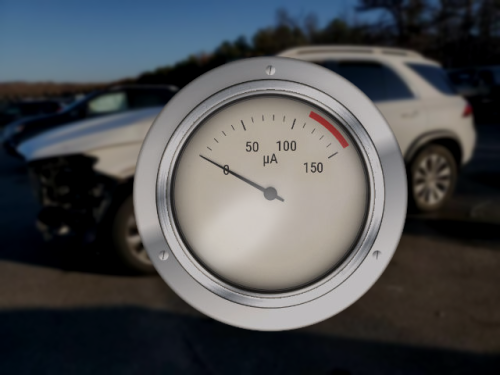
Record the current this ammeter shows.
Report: 0 µA
